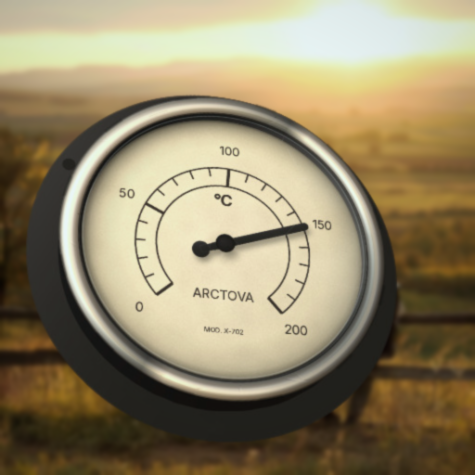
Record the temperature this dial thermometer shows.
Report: 150 °C
